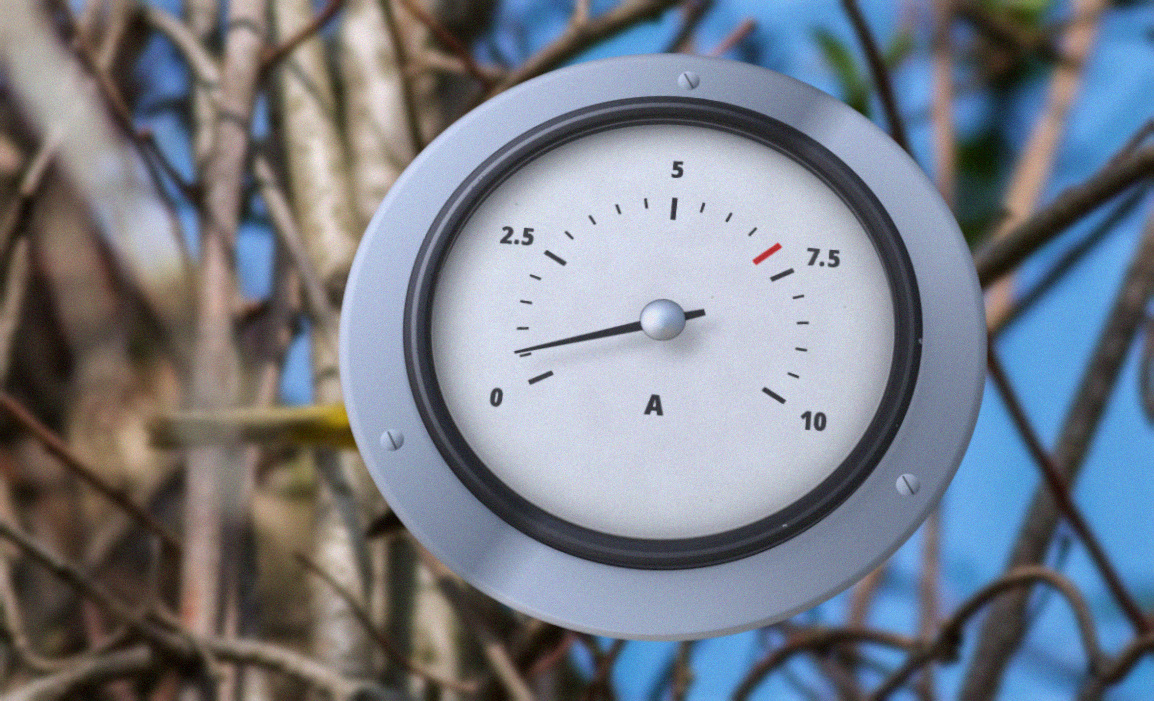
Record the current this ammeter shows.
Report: 0.5 A
